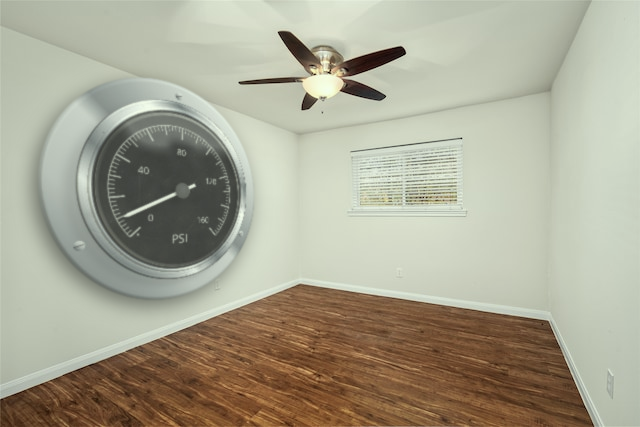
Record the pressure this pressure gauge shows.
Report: 10 psi
